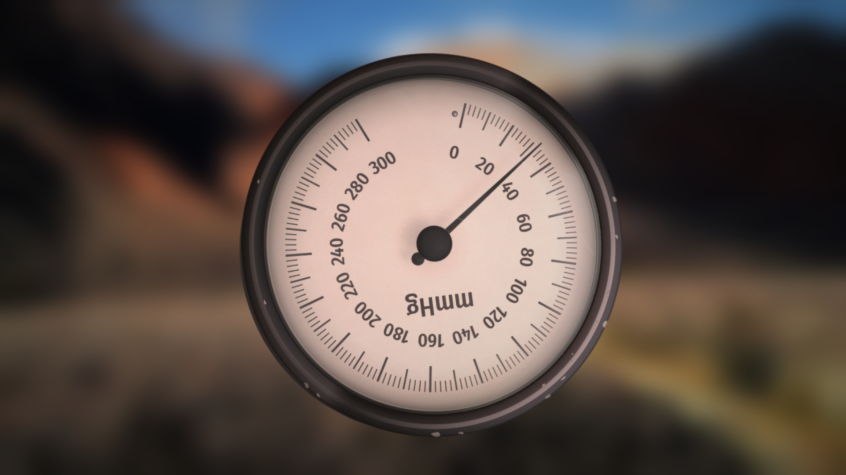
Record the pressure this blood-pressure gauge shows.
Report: 32 mmHg
